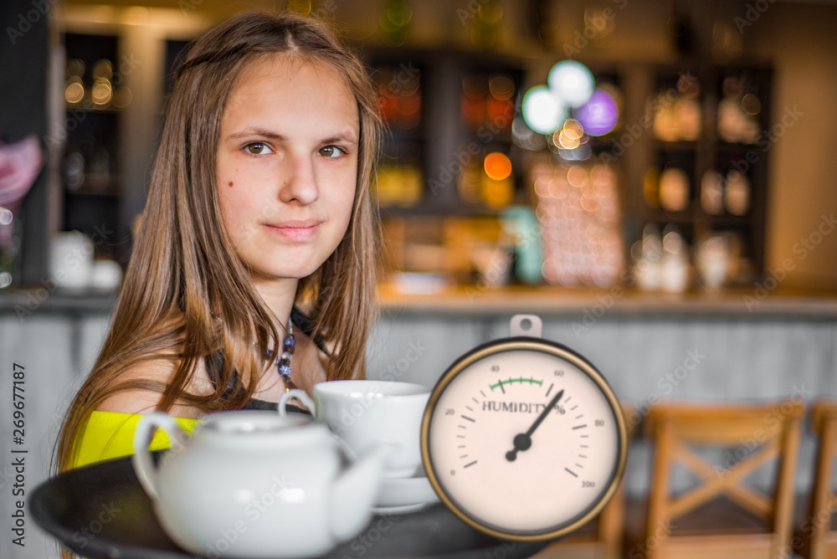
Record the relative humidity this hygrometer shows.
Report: 64 %
